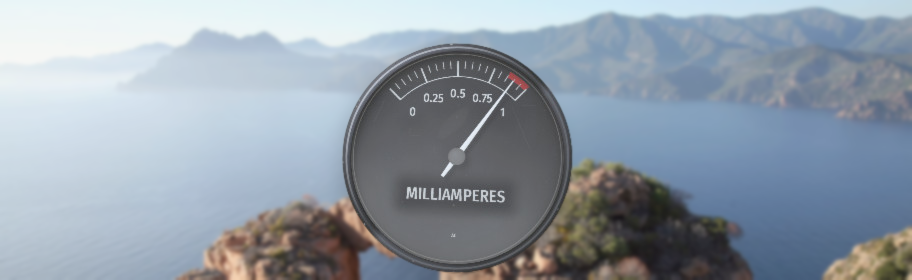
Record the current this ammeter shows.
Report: 0.9 mA
